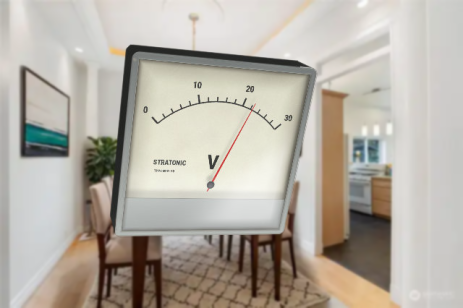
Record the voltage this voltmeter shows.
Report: 22 V
